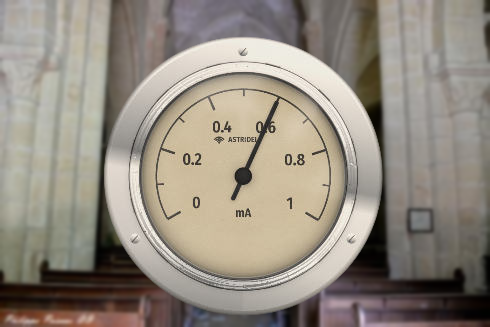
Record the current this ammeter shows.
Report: 0.6 mA
